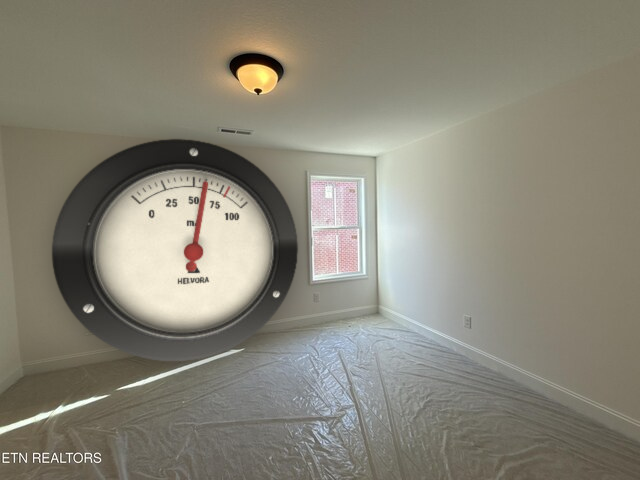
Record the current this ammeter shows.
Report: 60 mA
